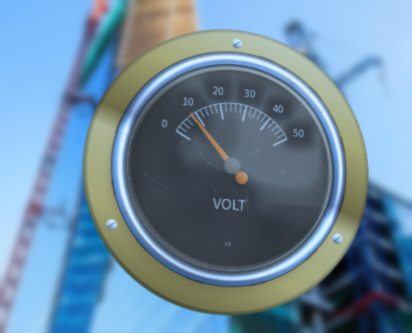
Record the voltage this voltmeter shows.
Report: 8 V
